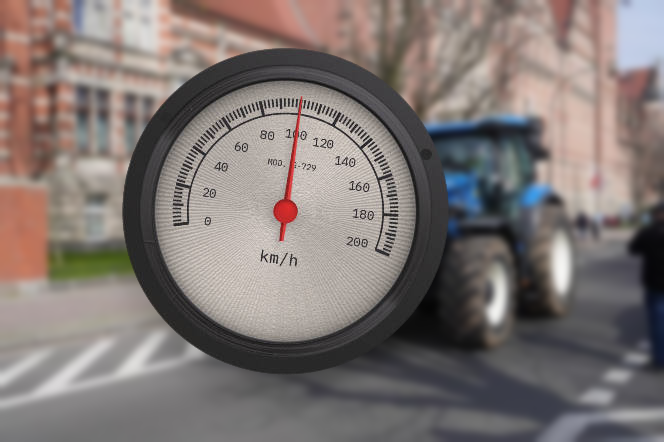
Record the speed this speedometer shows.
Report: 100 km/h
